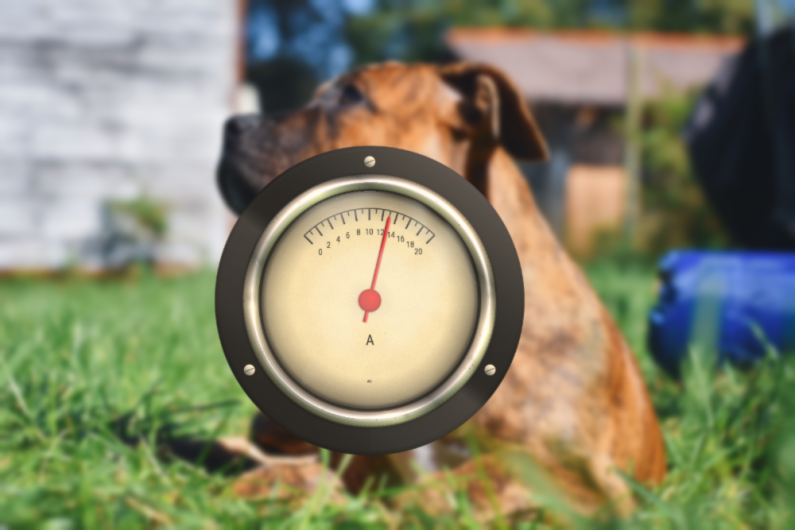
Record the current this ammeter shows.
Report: 13 A
